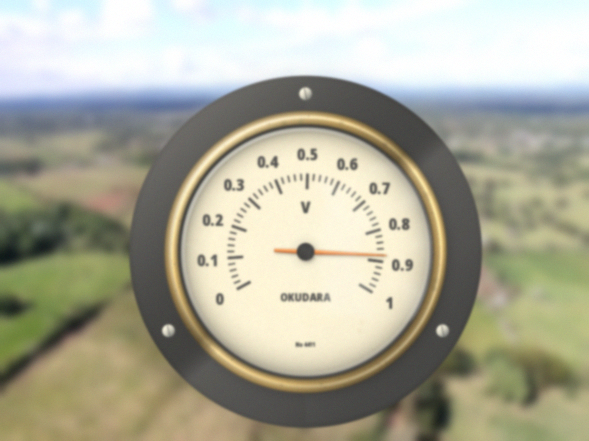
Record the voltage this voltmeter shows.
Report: 0.88 V
